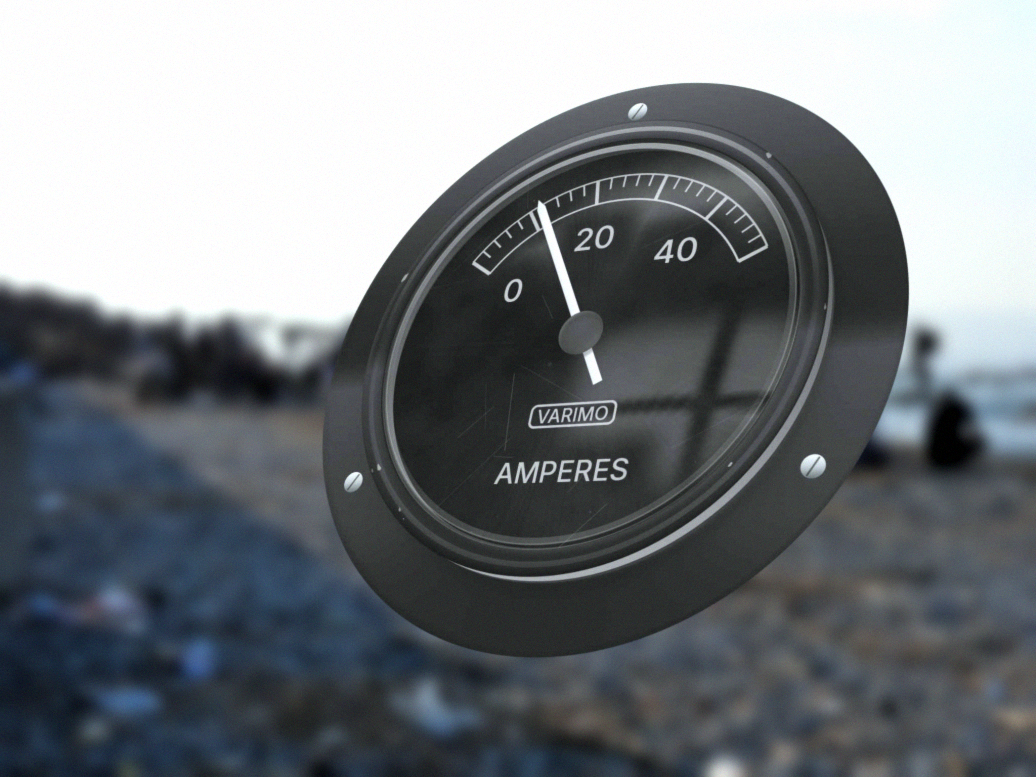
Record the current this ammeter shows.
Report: 12 A
